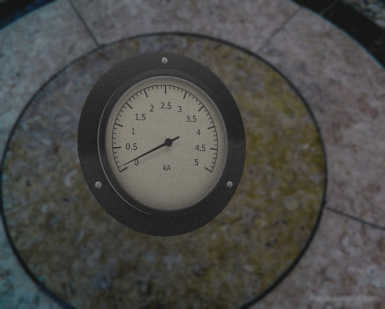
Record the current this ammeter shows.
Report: 0.1 kA
